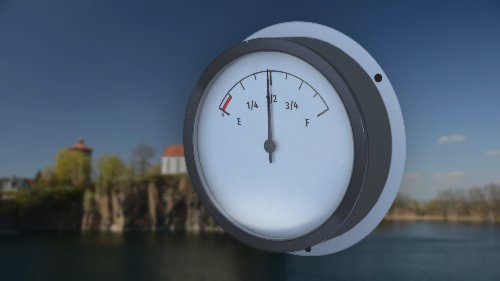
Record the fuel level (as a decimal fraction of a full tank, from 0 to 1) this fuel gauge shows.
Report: 0.5
